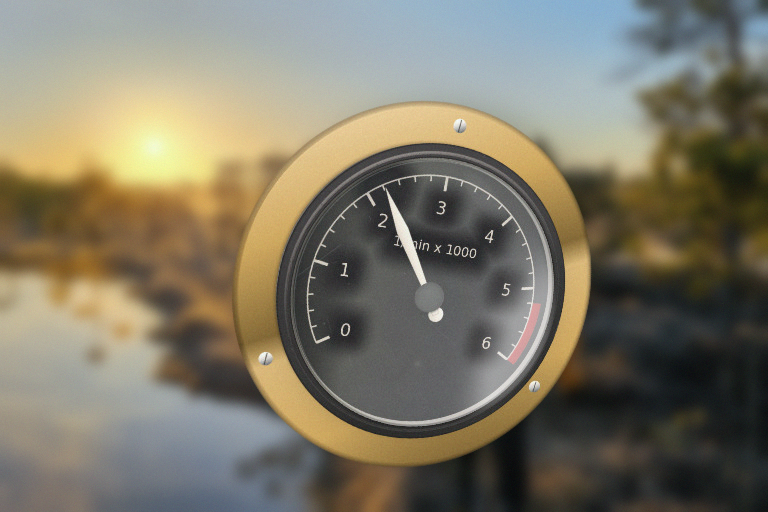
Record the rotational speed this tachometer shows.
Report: 2200 rpm
